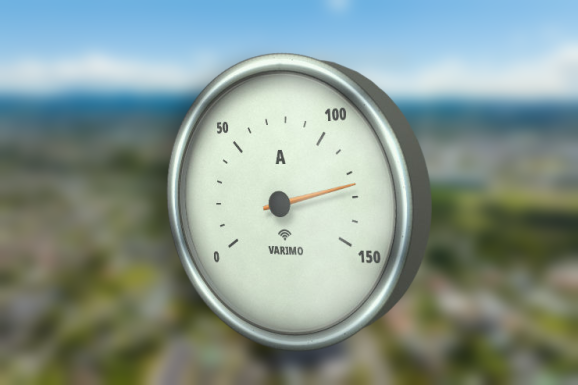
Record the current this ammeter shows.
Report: 125 A
